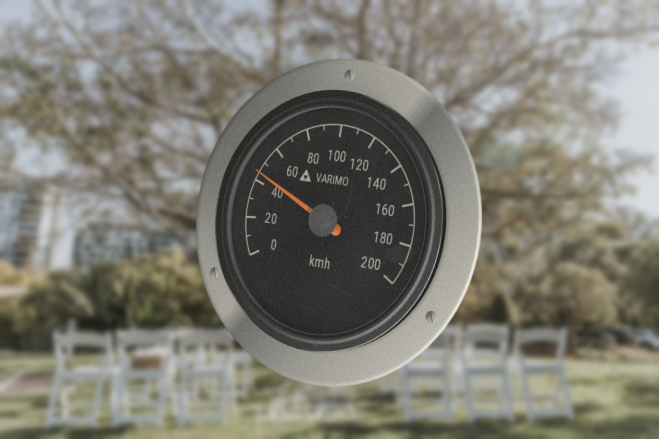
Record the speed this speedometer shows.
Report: 45 km/h
